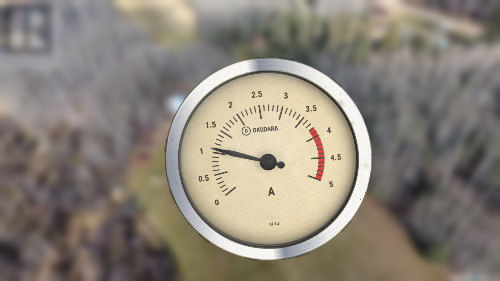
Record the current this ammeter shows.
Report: 1.1 A
